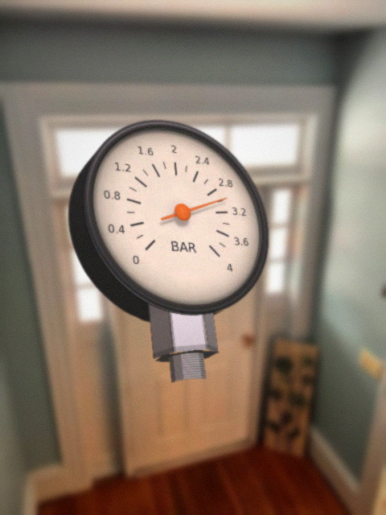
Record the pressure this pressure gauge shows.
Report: 3 bar
